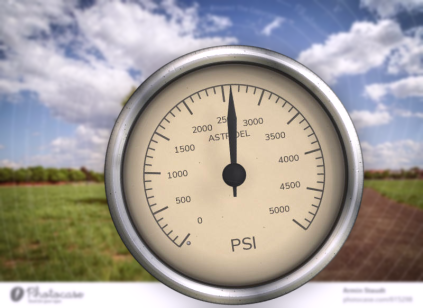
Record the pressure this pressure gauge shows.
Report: 2600 psi
